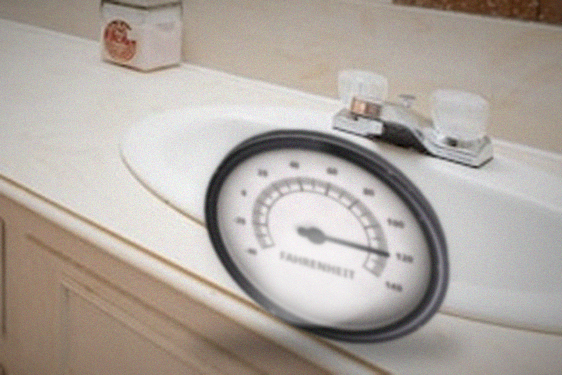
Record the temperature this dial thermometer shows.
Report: 120 °F
